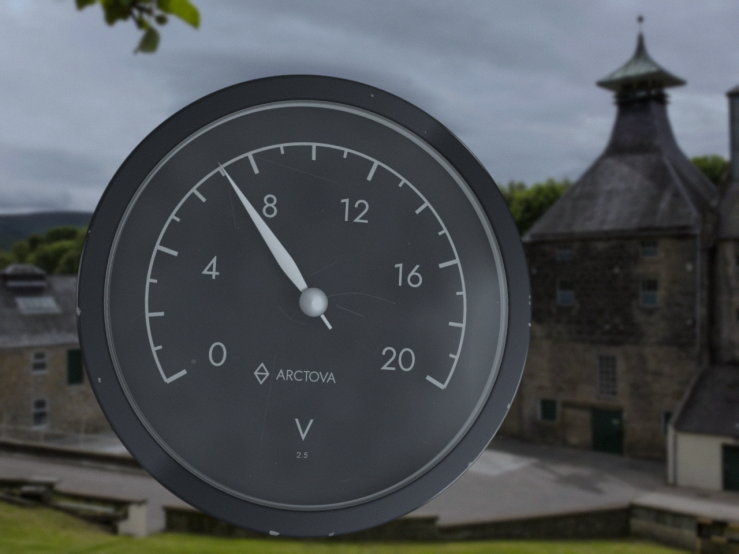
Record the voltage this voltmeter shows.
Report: 7 V
